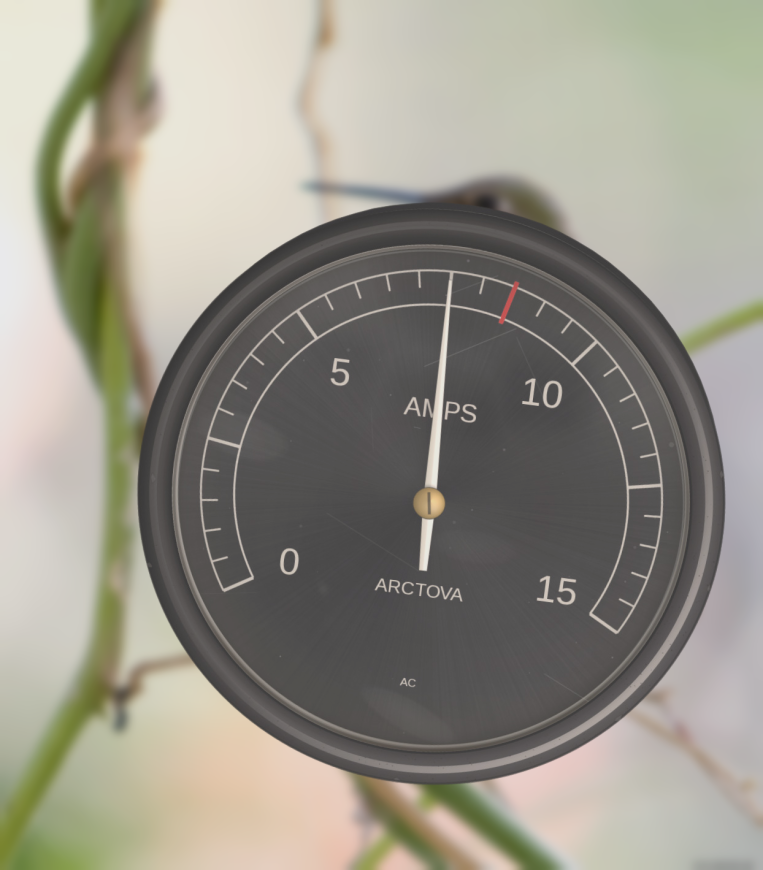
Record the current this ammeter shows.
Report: 7.5 A
